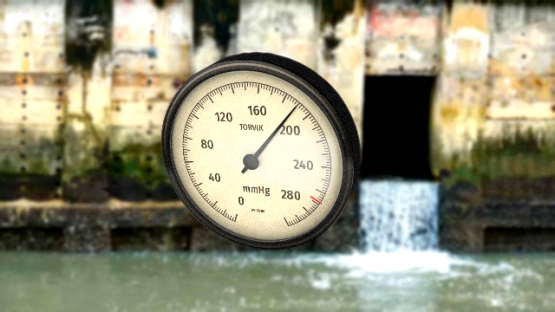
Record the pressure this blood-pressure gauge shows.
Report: 190 mmHg
